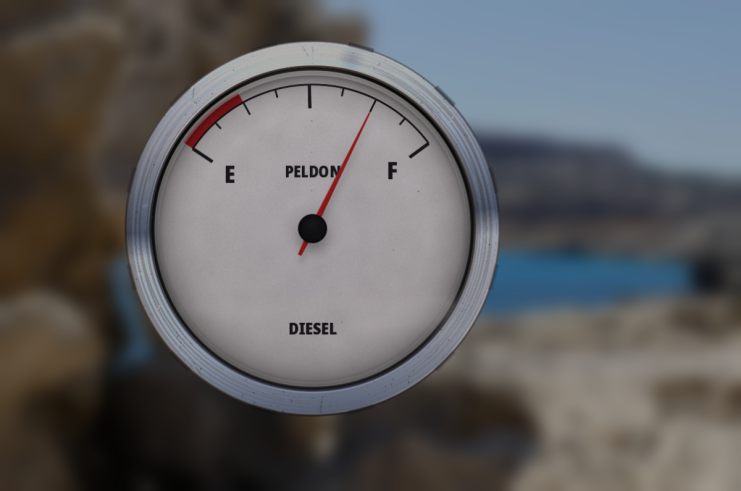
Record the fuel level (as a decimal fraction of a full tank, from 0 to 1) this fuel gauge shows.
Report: 0.75
